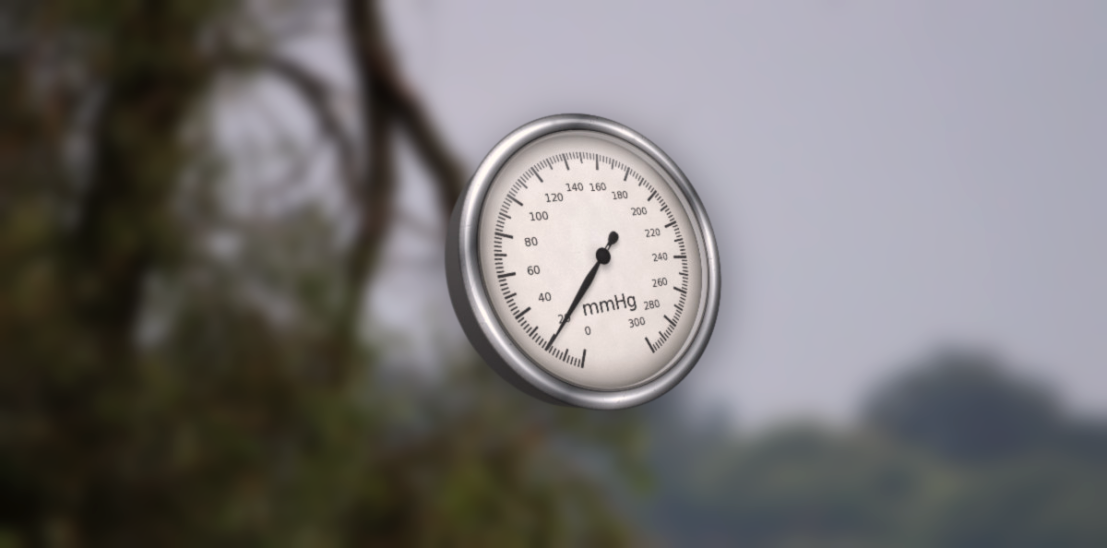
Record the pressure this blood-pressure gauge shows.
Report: 20 mmHg
